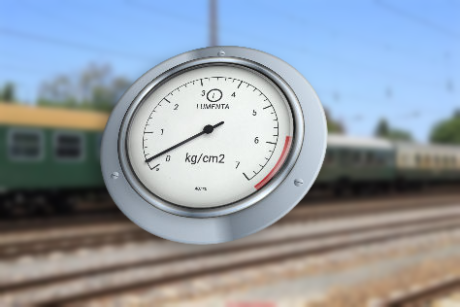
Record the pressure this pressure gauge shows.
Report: 0.2 kg/cm²
